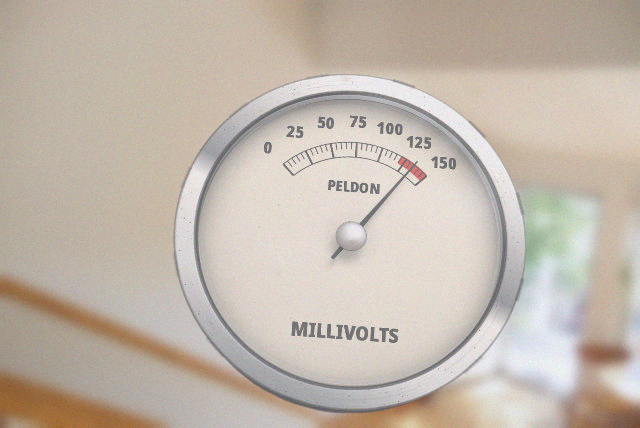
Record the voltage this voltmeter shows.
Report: 135 mV
